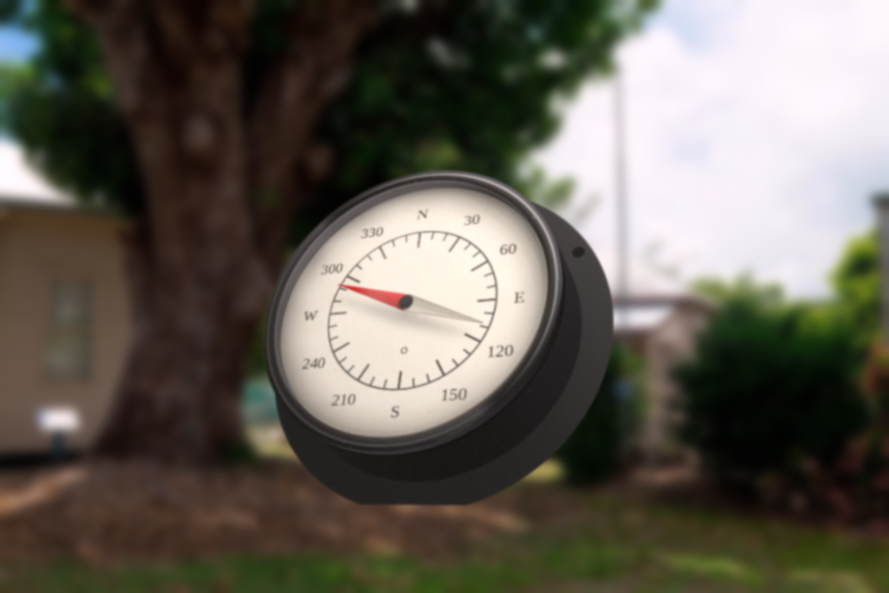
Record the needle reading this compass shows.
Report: 290 °
